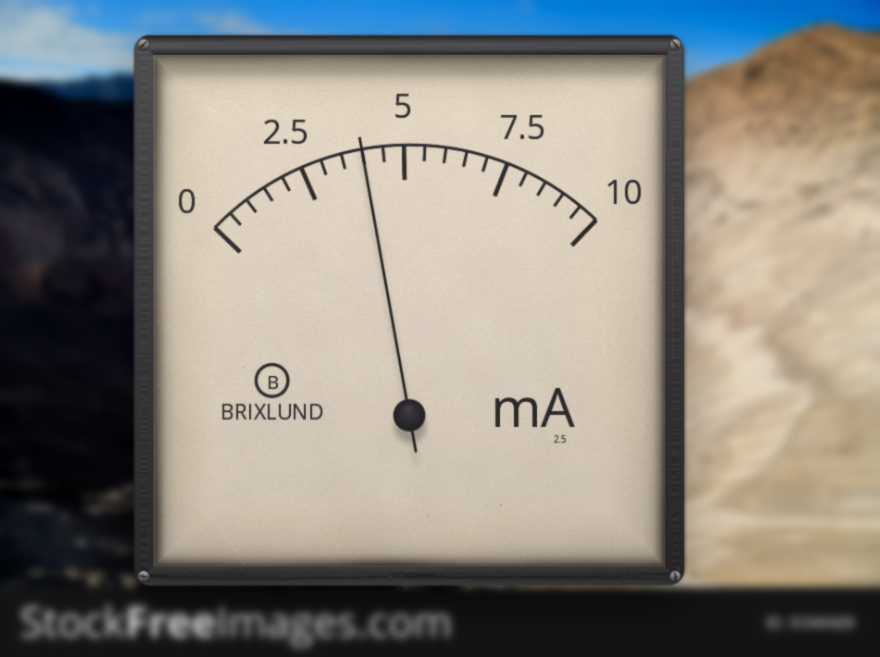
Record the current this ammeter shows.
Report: 4 mA
